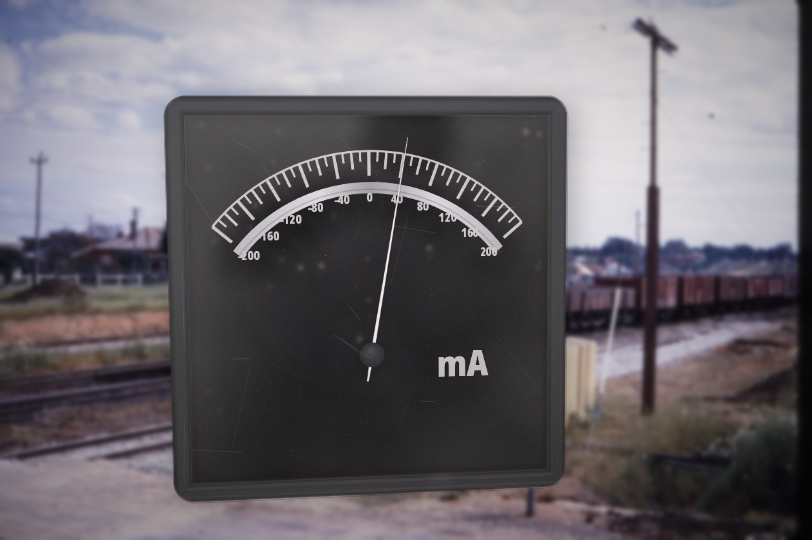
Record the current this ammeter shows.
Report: 40 mA
